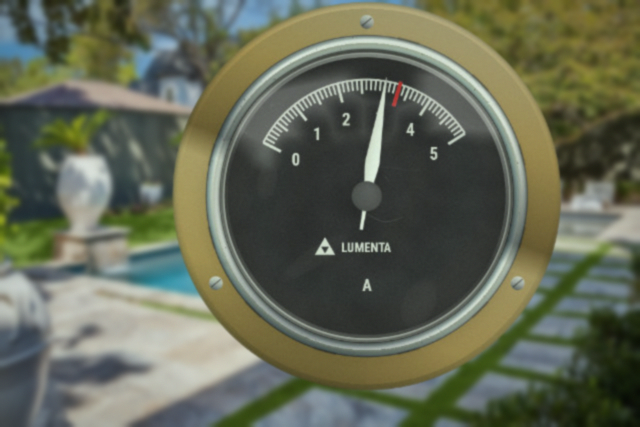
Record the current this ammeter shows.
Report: 3 A
